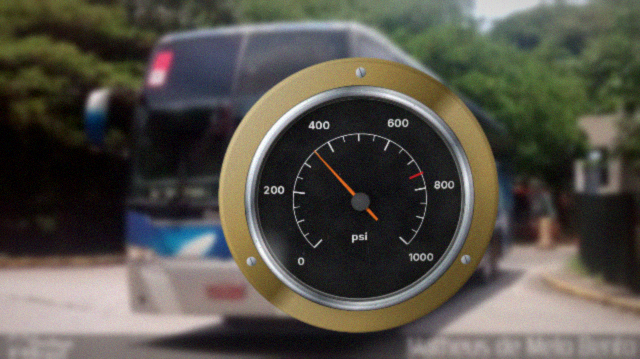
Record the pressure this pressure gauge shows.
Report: 350 psi
